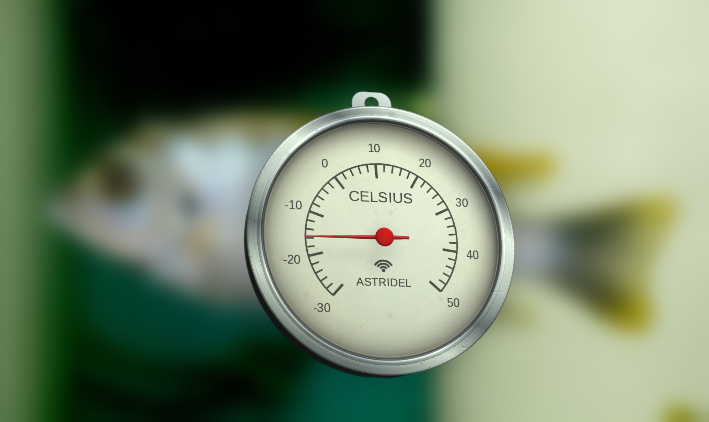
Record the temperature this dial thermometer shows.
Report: -16 °C
